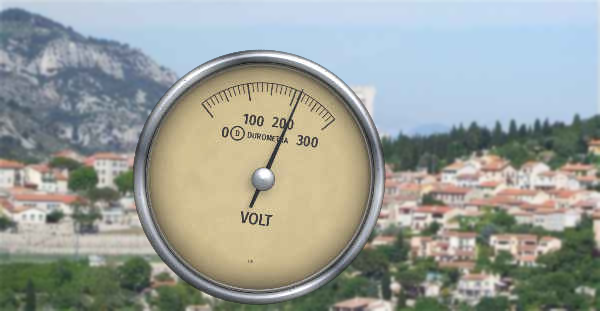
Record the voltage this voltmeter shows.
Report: 210 V
